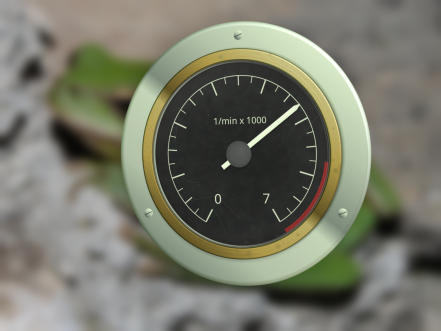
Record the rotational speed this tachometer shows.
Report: 4750 rpm
